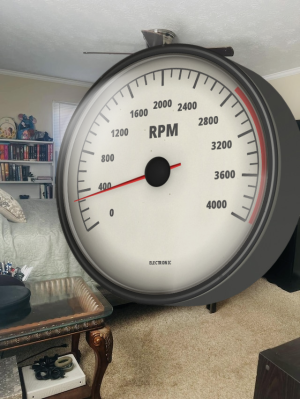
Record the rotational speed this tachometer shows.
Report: 300 rpm
